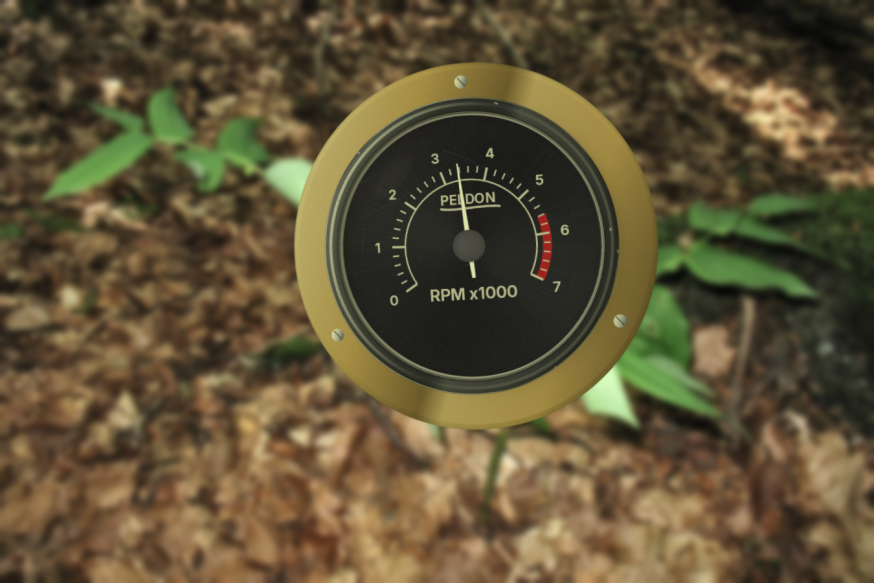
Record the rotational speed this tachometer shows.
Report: 3400 rpm
